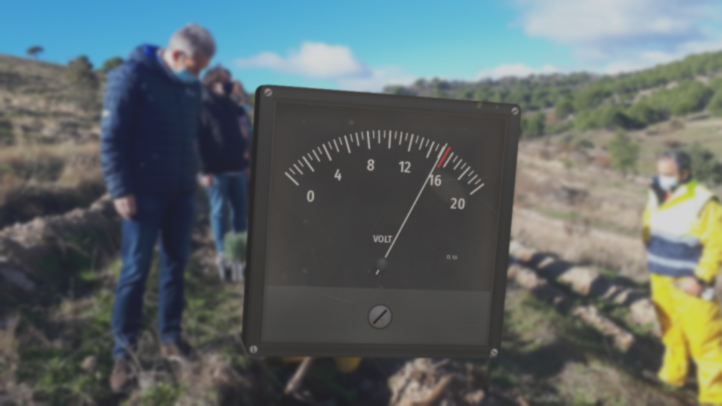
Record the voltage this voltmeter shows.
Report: 15 V
